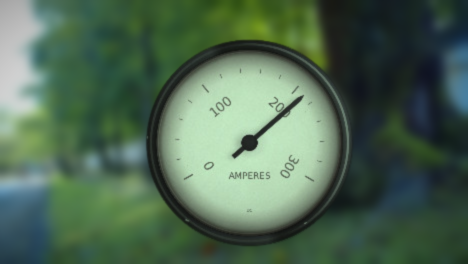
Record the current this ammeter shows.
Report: 210 A
